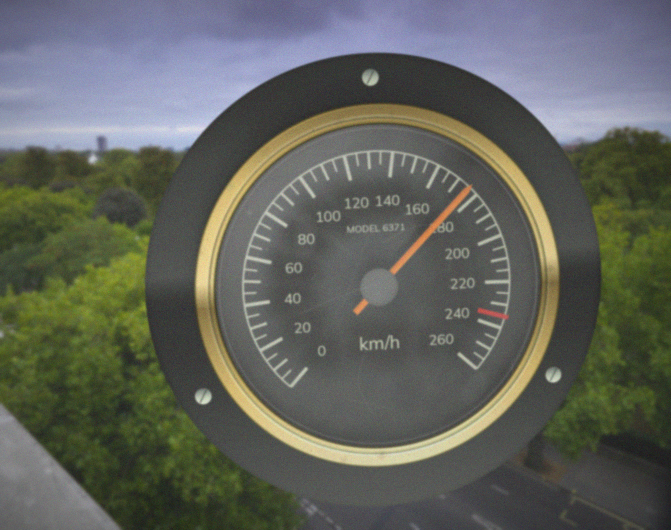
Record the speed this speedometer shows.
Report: 175 km/h
